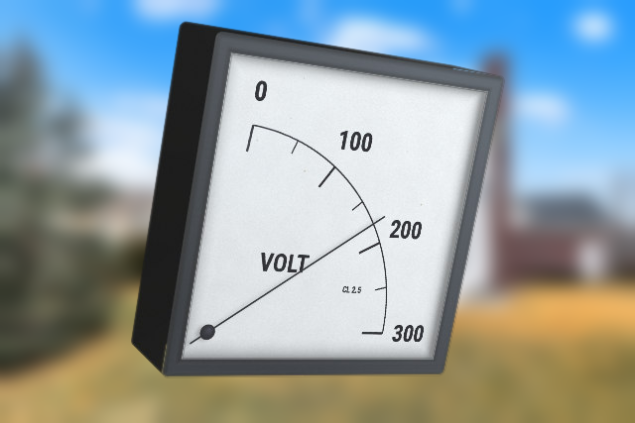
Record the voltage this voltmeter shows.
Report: 175 V
